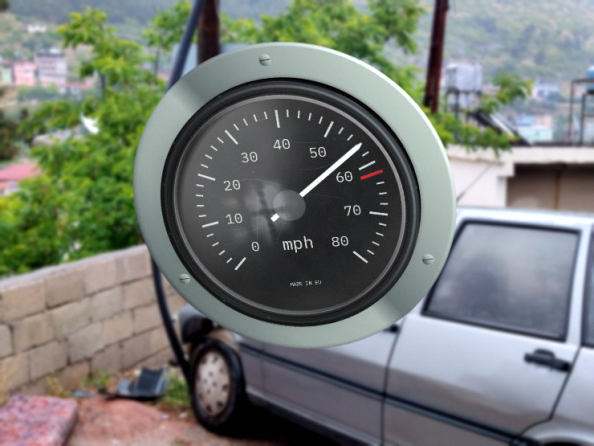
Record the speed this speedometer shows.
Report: 56 mph
